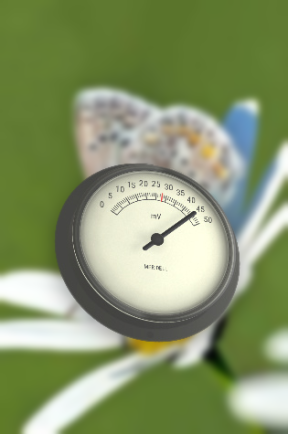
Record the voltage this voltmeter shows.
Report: 45 mV
